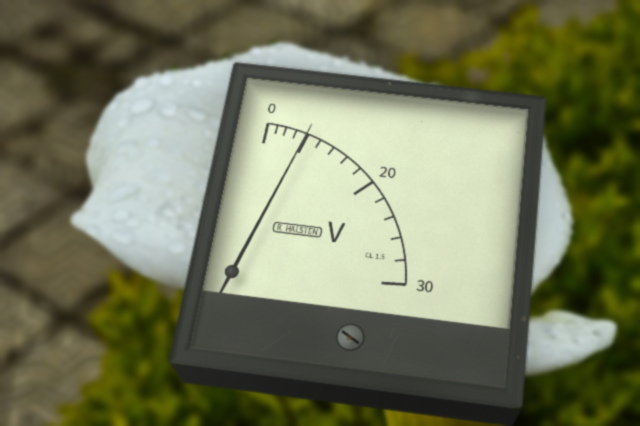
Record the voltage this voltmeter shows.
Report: 10 V
